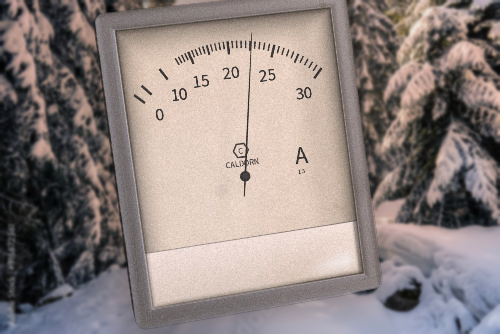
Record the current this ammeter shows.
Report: 22.5 A
